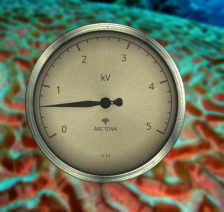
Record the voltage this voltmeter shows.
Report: 0.6 kV
